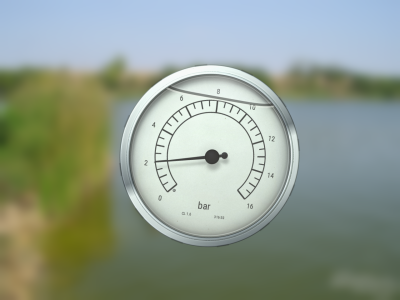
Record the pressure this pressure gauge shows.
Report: 2 bar
